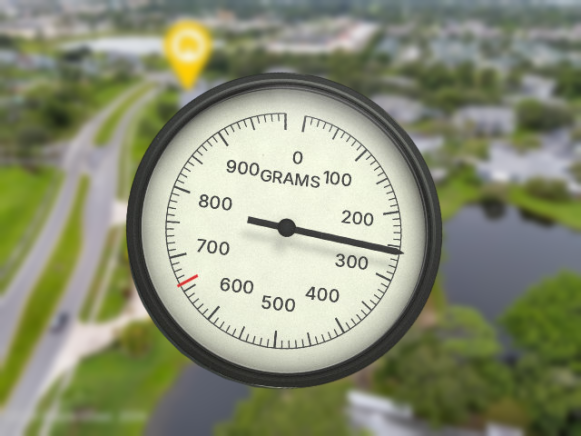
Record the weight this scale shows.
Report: 260 g
